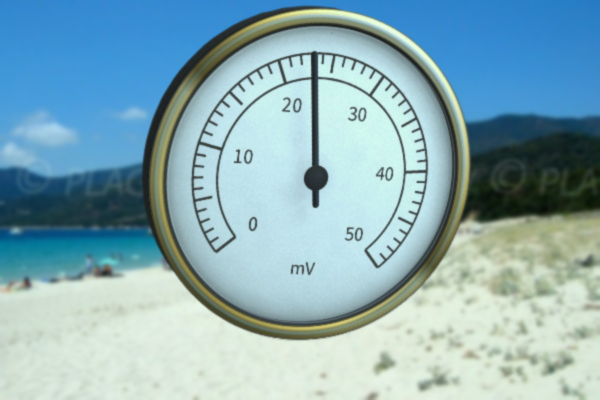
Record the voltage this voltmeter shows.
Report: 23 mV
